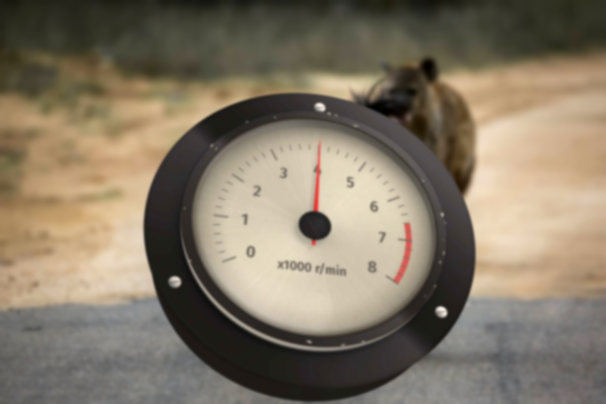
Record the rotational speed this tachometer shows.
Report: 4000 rpm
